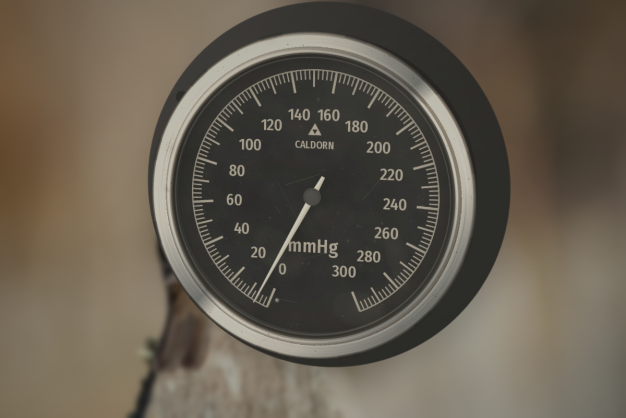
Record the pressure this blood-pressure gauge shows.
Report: 6 mmHg
